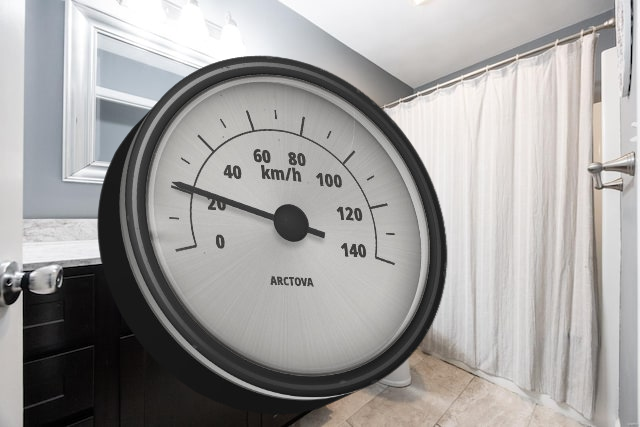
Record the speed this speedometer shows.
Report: 20 km/h
